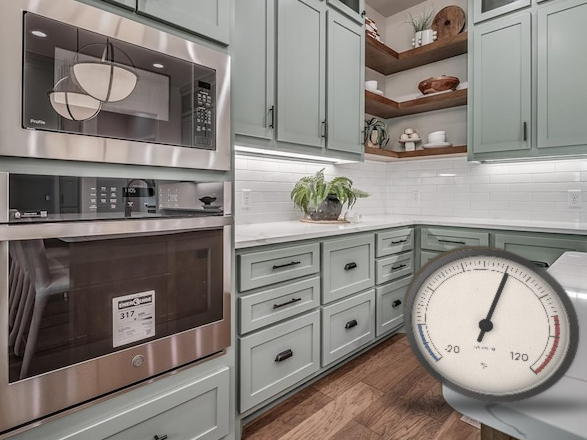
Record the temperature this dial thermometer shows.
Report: 60 °F
